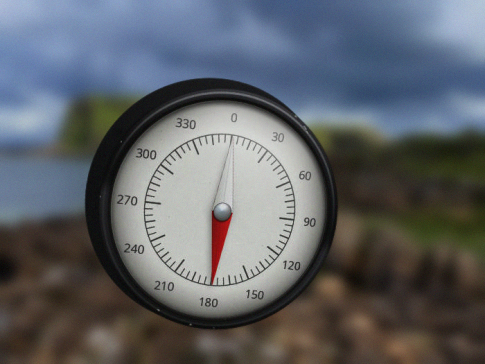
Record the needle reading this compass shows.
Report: 180 °
